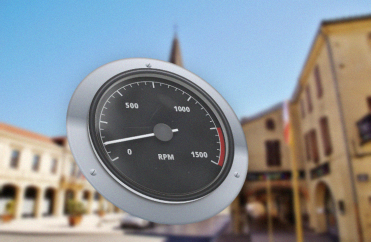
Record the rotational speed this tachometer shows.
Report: 100 rpm
